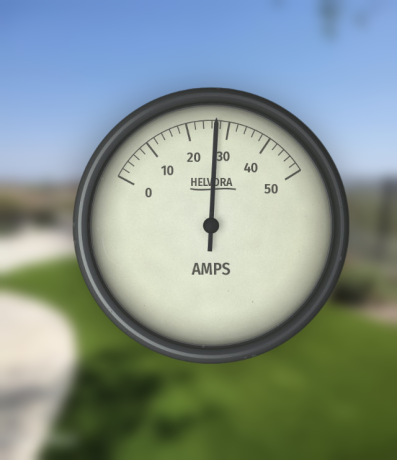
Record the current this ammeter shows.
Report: 27 A
